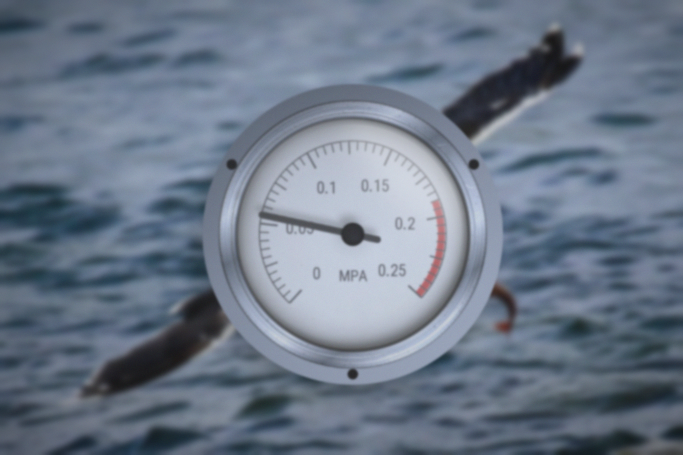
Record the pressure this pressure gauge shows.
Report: 0.055 MPa
